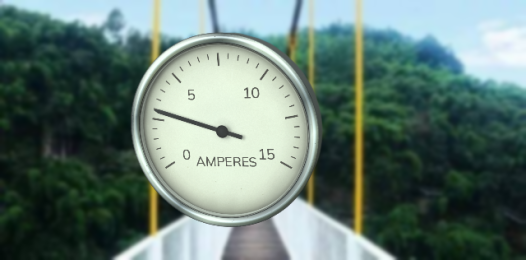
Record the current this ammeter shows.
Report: 3 A
